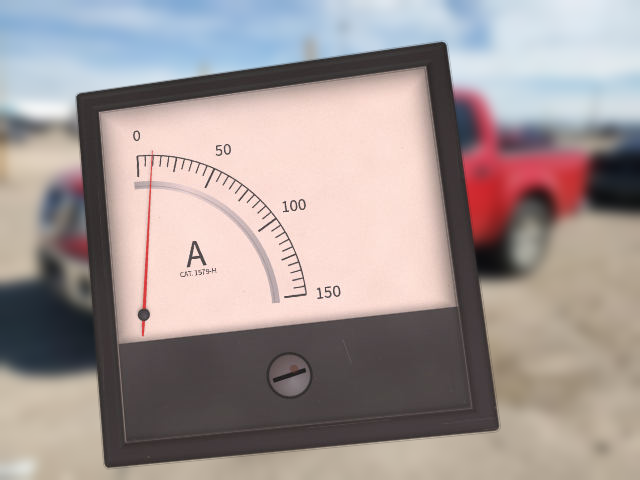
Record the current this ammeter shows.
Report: 10 A
